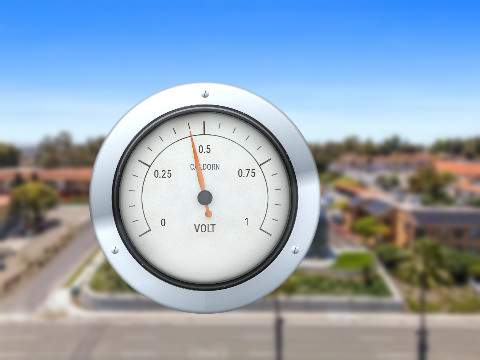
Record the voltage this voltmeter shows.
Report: 0.45 V
